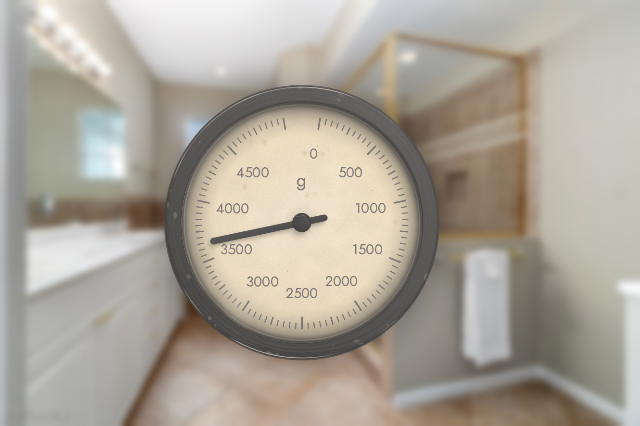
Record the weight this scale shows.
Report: 3650 g
